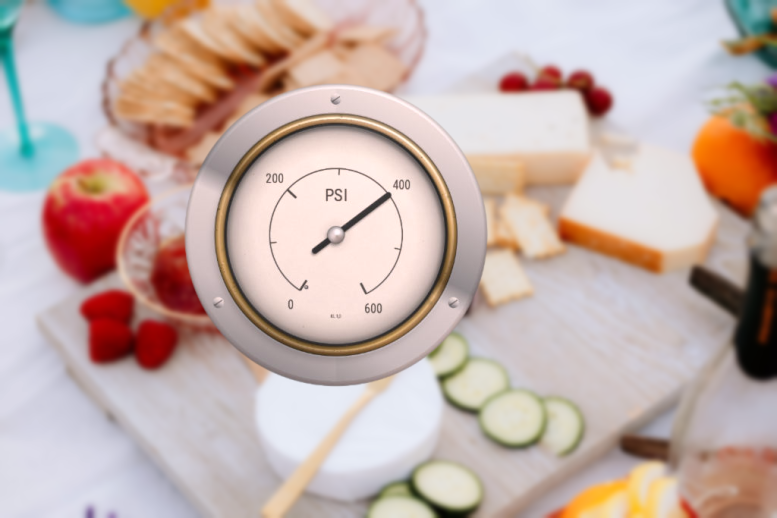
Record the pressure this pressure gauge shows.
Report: 400 psi
